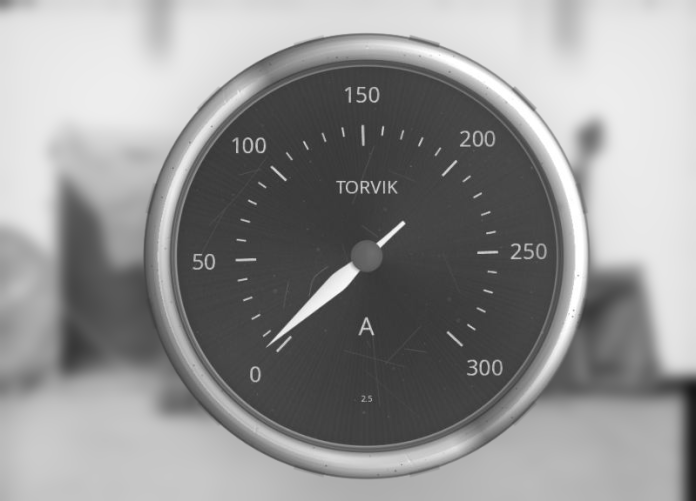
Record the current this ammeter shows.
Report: 5 A
